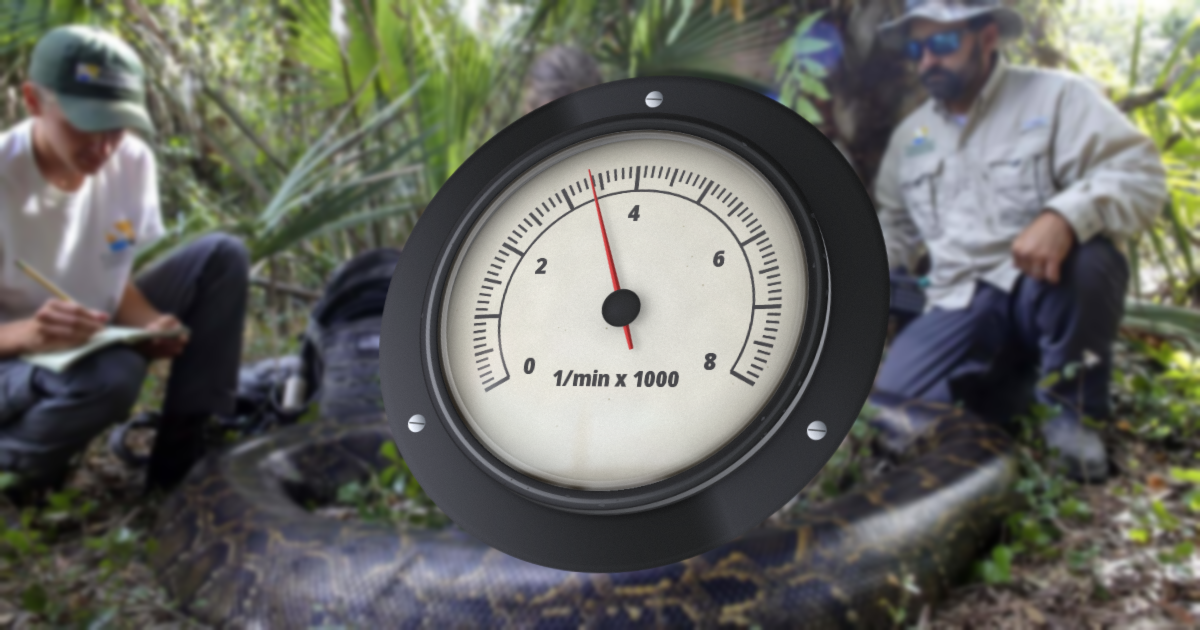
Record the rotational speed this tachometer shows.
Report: 3400 rpm
